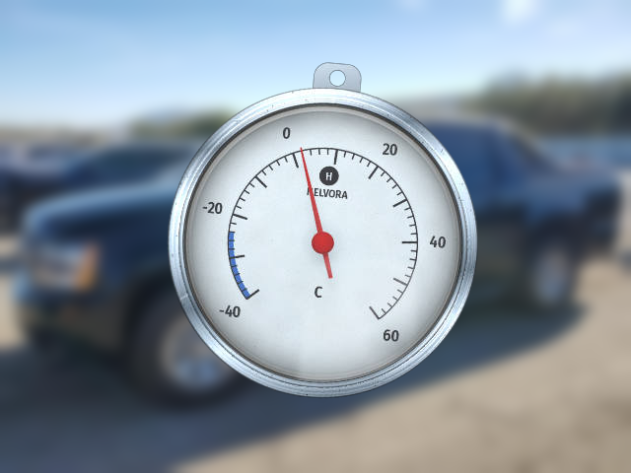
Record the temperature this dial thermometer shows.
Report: 2 °C
